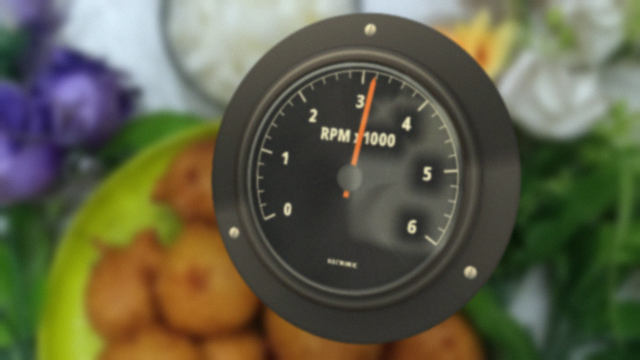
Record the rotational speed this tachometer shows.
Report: 3200 rpm
